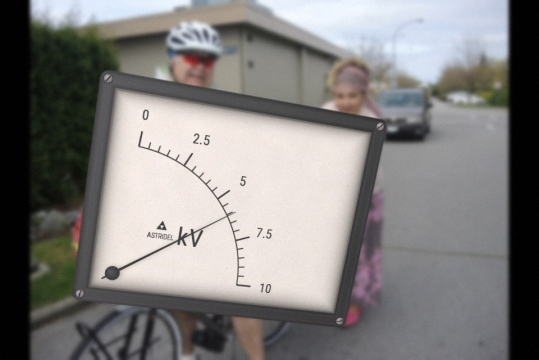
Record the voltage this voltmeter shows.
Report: 6 kV
